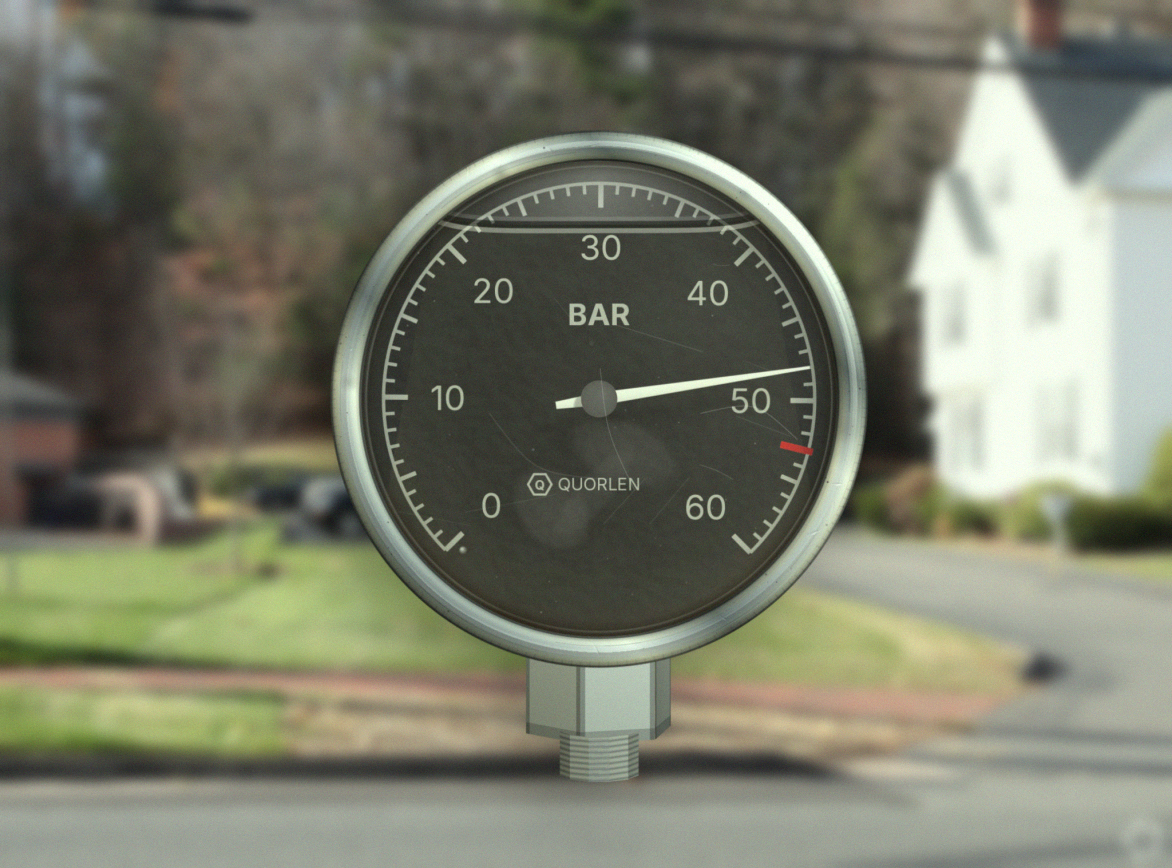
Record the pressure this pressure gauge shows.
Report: 48 bar
